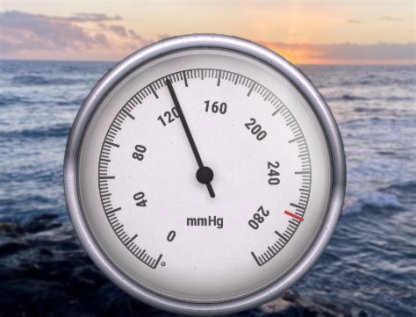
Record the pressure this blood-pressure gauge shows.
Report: 130 mmHg
